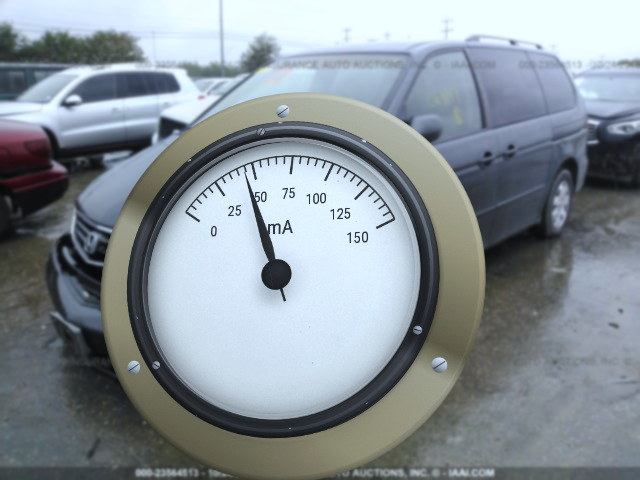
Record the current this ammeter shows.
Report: 45 mA
